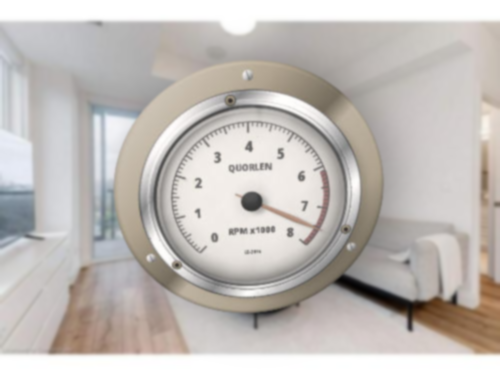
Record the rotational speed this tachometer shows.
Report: 7500 rpm
